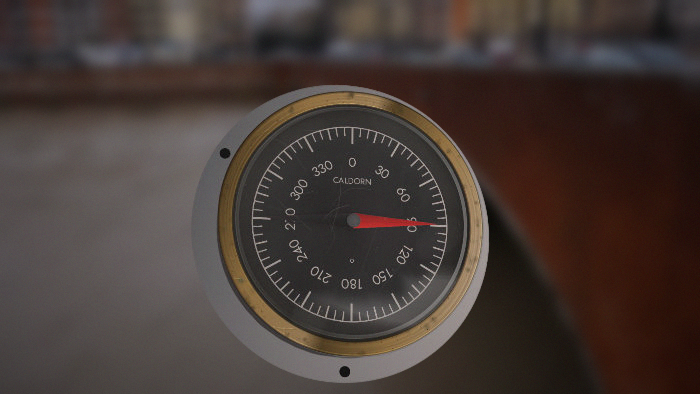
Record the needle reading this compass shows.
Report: 90 °
